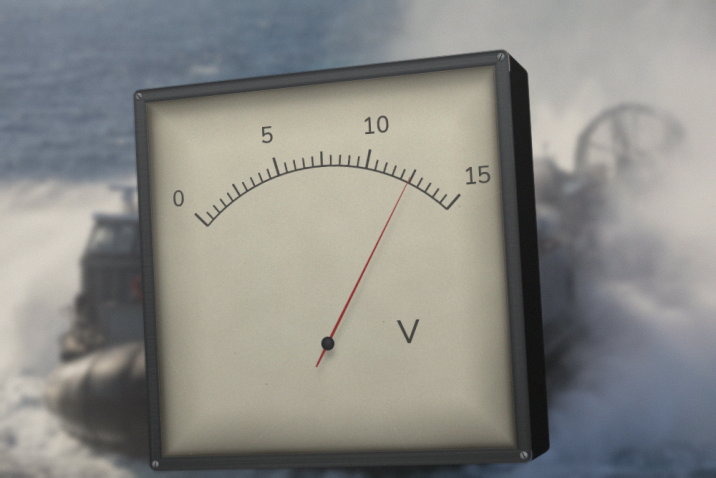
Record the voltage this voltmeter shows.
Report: 12.5 V
